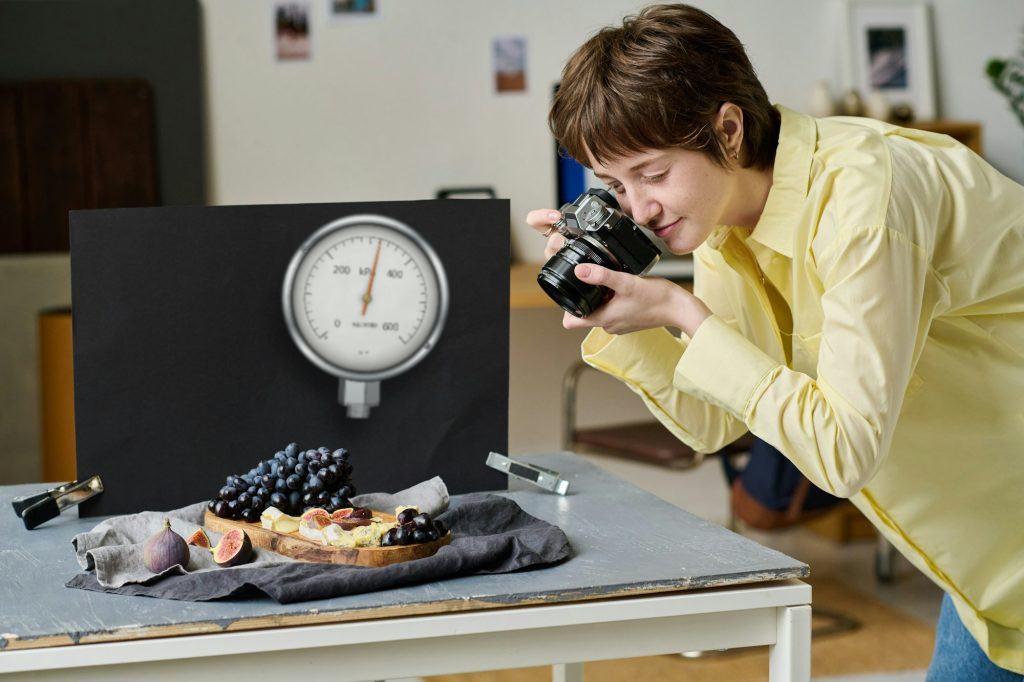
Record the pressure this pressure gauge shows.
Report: 320 kPa
